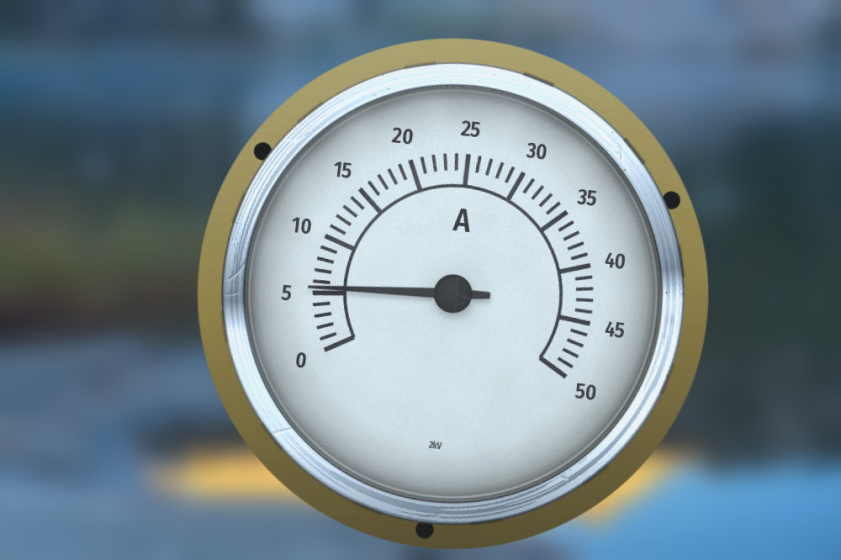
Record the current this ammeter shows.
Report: 5.5 A
